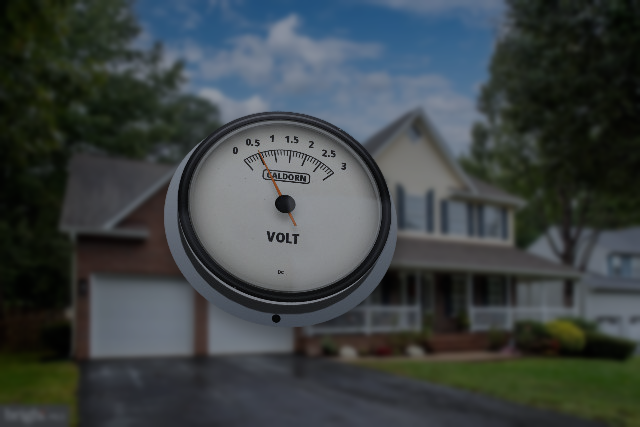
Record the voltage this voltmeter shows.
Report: 0.5 V
